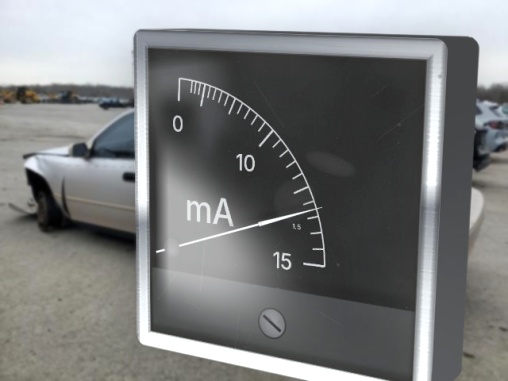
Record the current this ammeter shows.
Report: 13.25 mA
